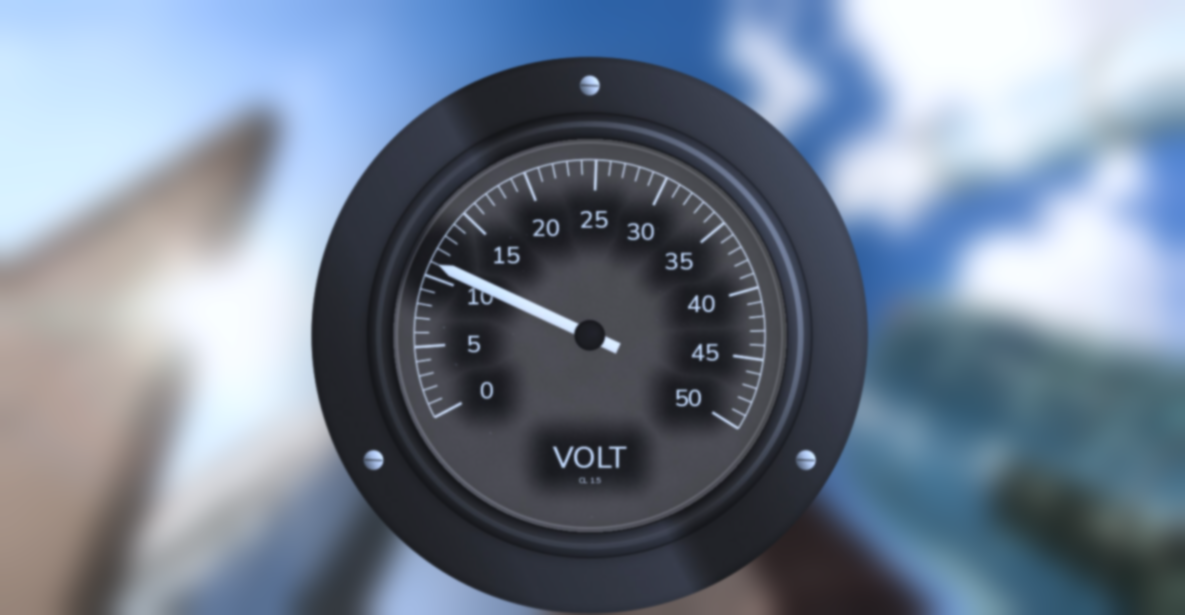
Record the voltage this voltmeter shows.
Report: 11 V
